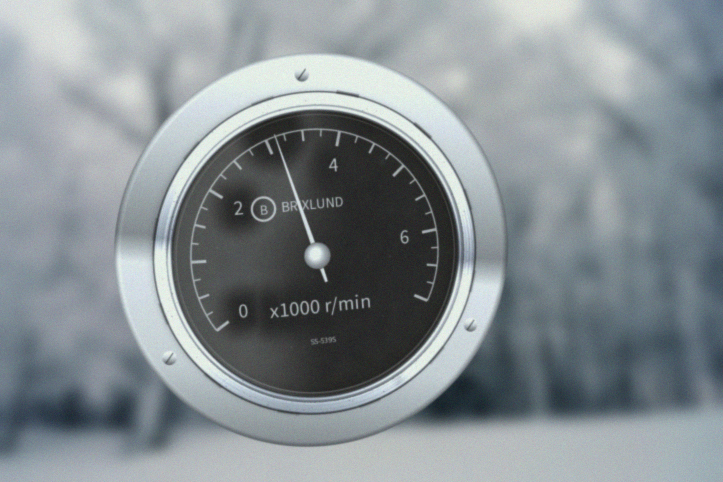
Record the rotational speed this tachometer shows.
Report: 3125 rpm
